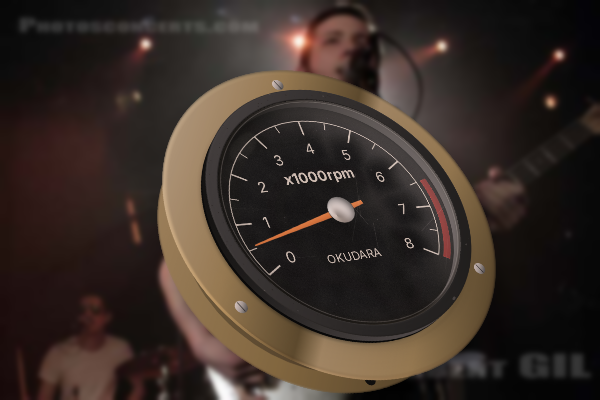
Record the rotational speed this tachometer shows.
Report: 500 rpm
